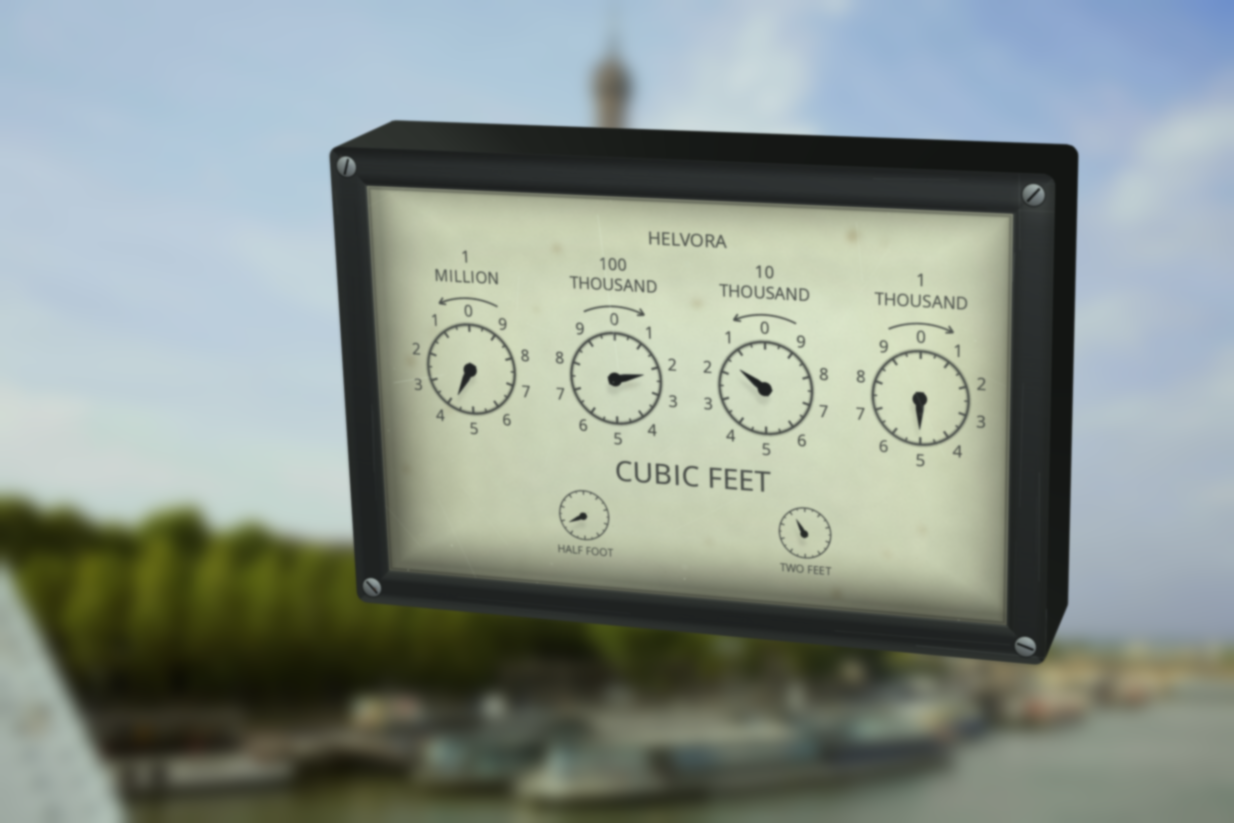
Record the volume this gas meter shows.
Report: 421500 ft³
